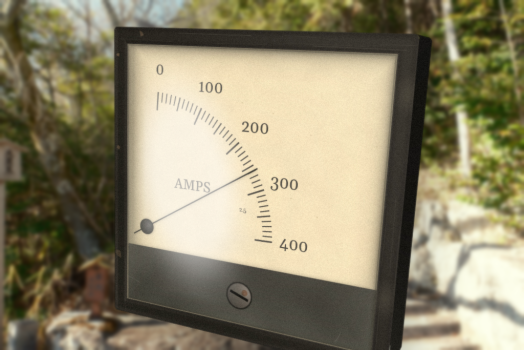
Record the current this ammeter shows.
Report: 260 A
